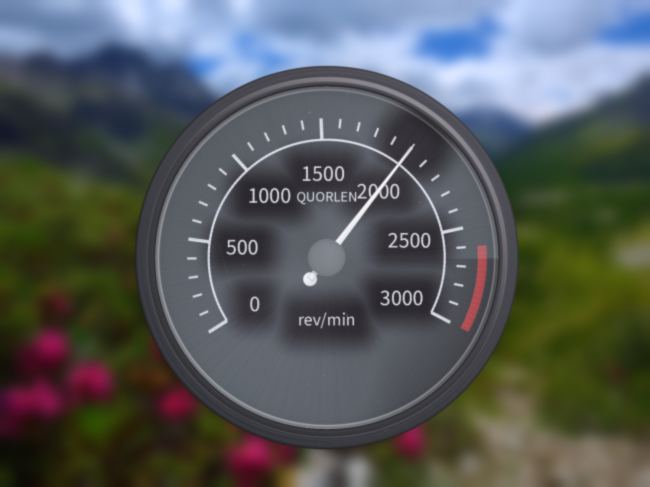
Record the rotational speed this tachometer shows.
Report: 2000 rpm
